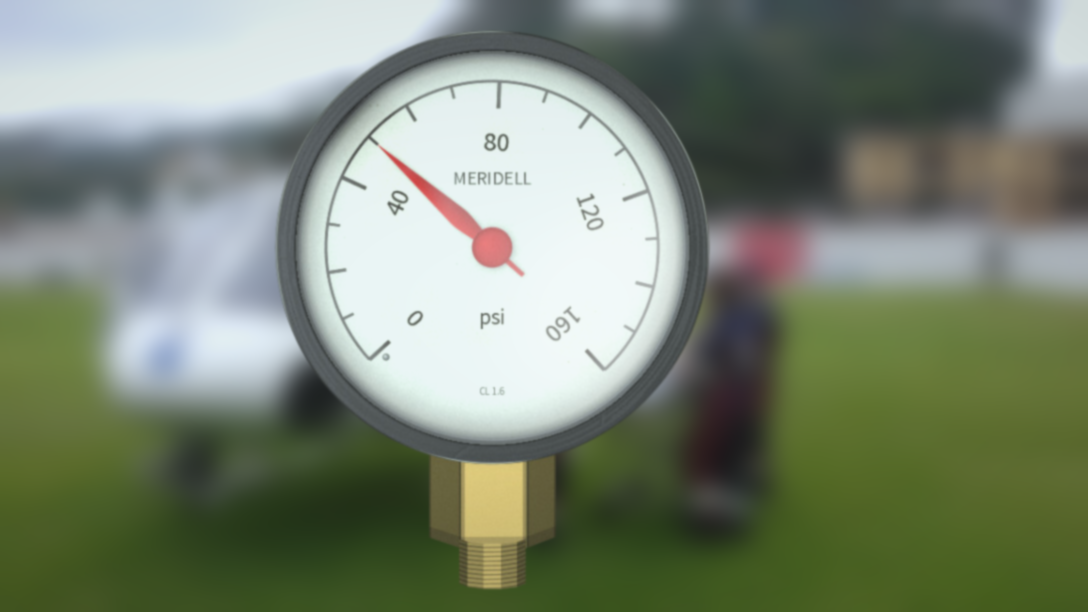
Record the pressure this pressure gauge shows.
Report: 50 psi
